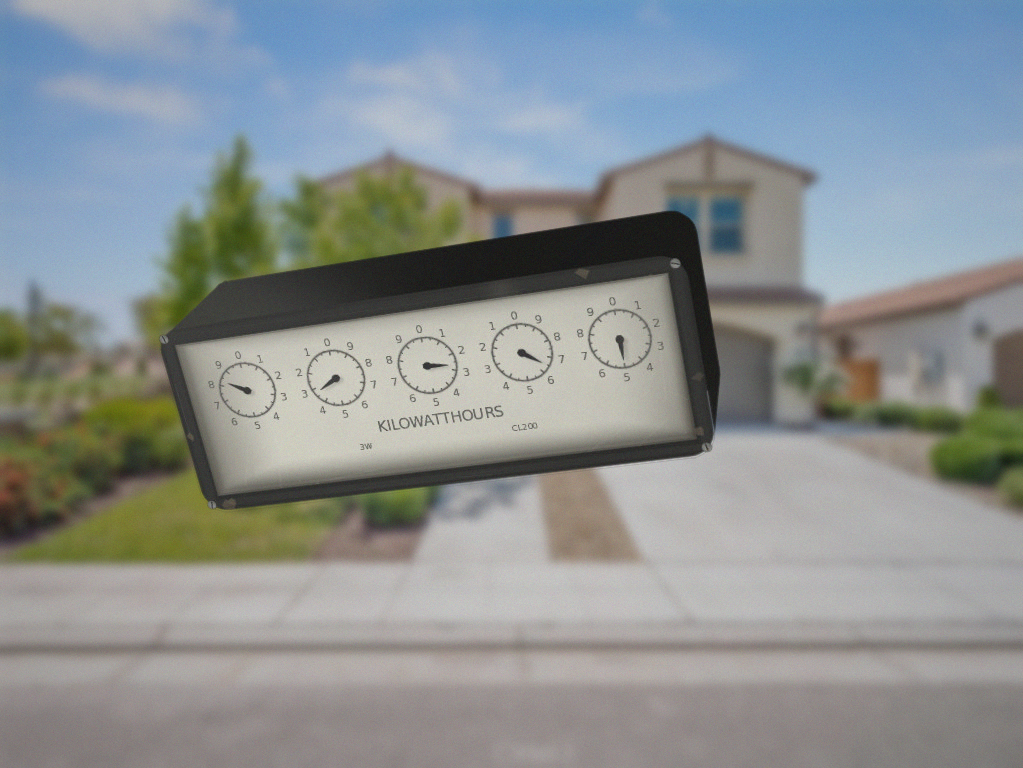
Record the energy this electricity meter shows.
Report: 83265 kWh
